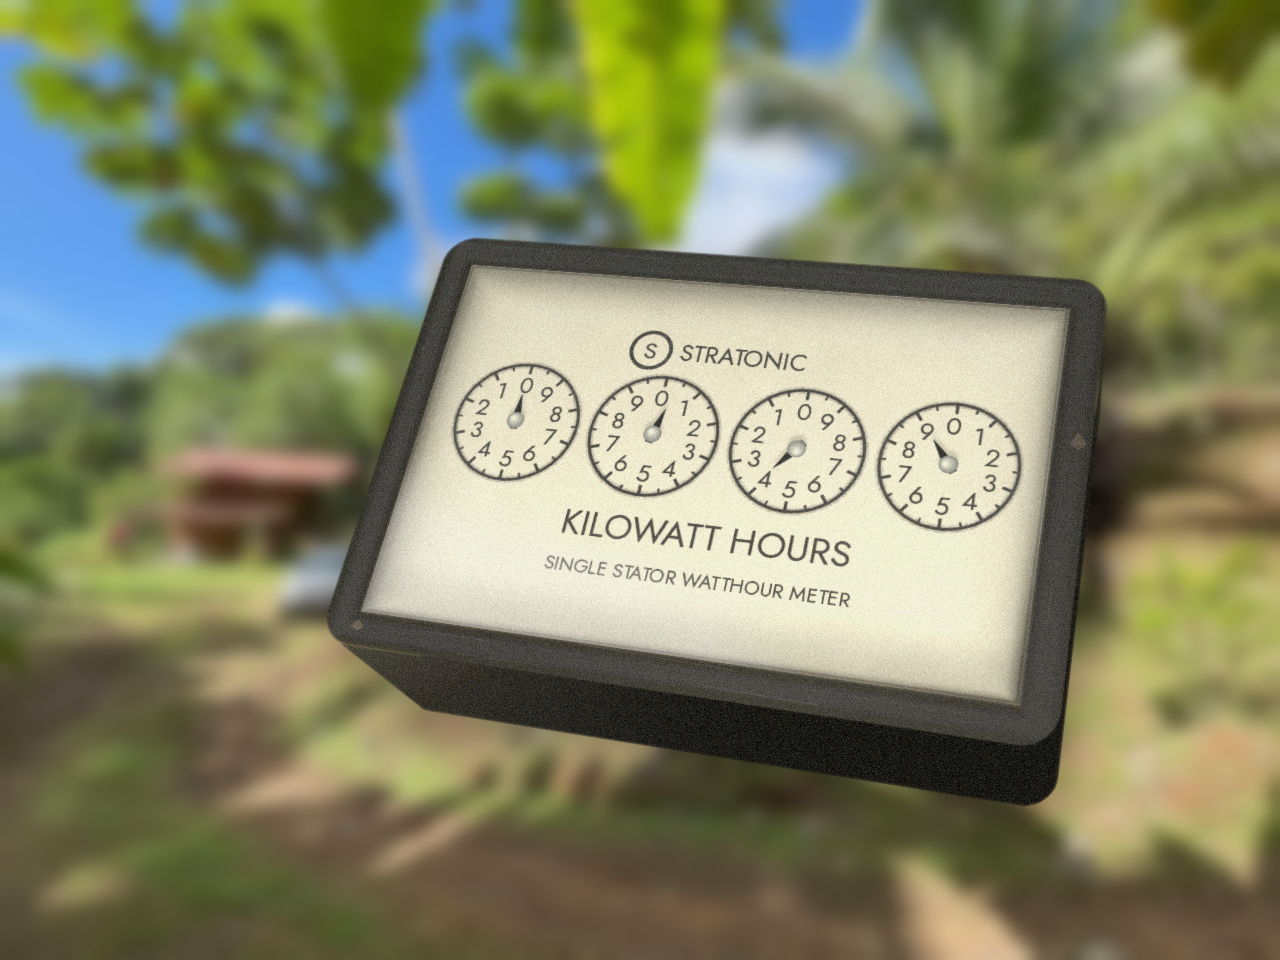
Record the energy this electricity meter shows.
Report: 39 kWh
